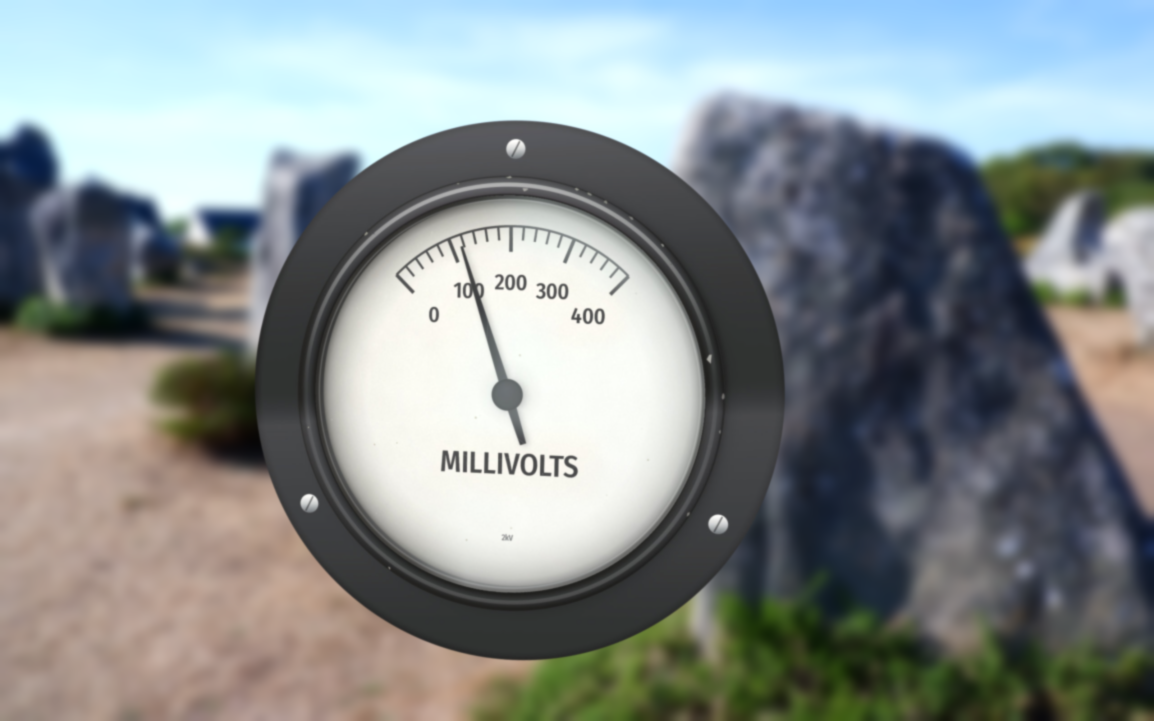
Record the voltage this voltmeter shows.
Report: 120 mV
